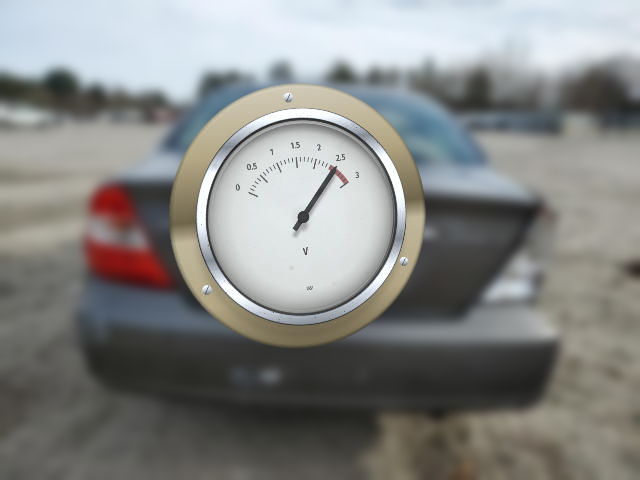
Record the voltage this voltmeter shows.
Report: 2.5 V
